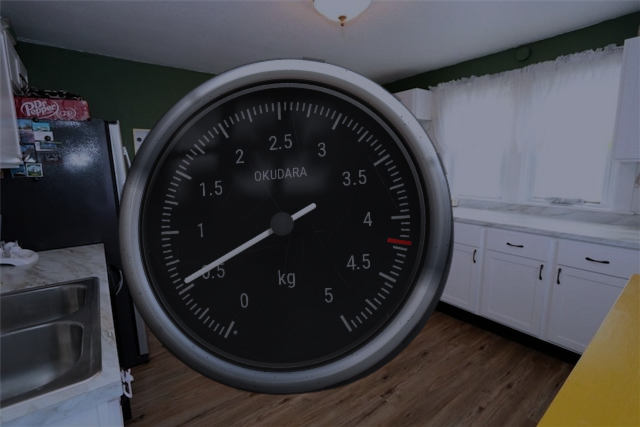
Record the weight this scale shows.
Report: 0.55 kg
